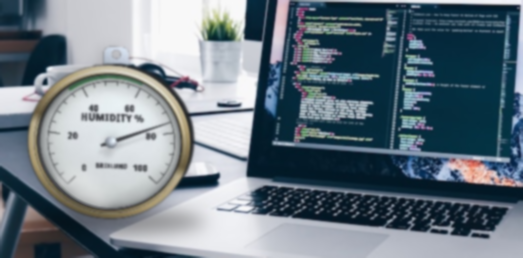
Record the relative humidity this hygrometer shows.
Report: 76 %
